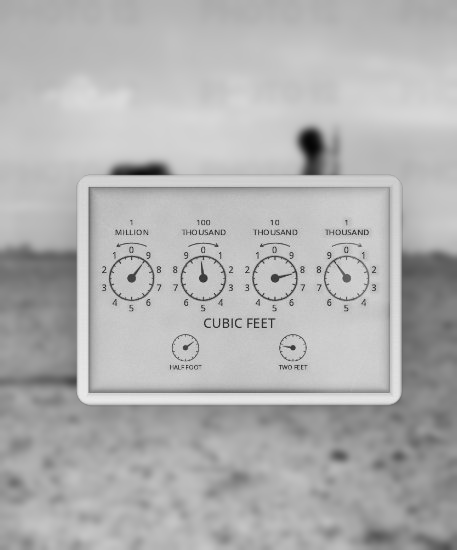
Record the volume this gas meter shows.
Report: 897900 ft³
